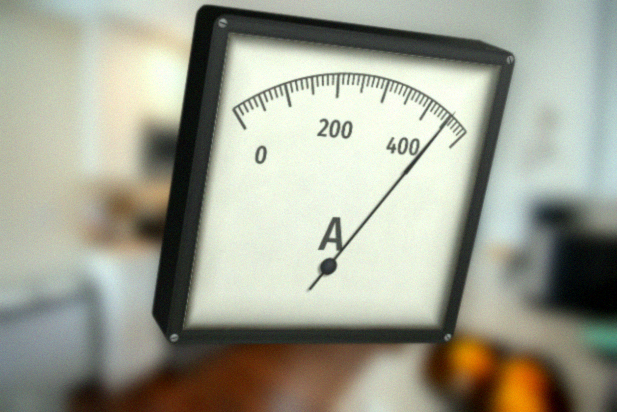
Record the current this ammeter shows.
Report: 450 A
